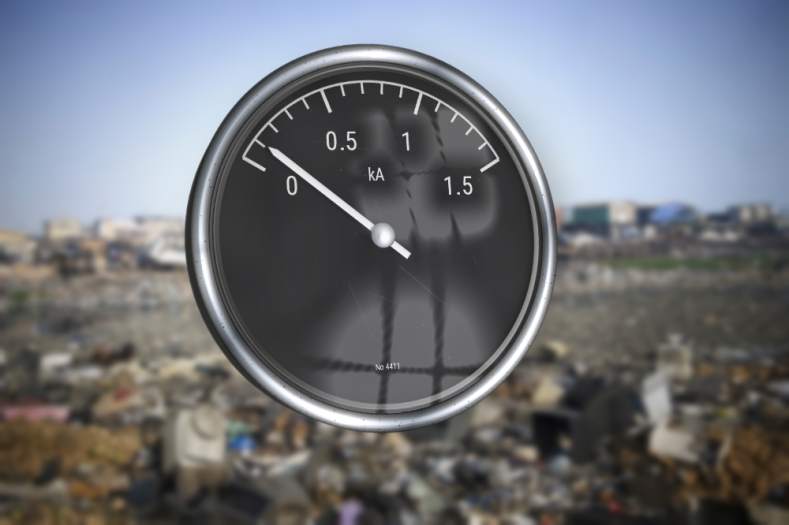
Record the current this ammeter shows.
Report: 0.1 kA
